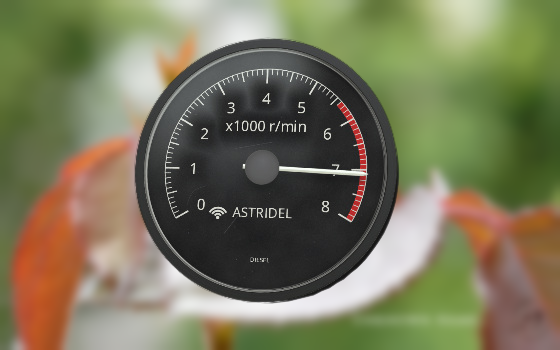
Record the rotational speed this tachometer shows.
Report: 7100 rpm
